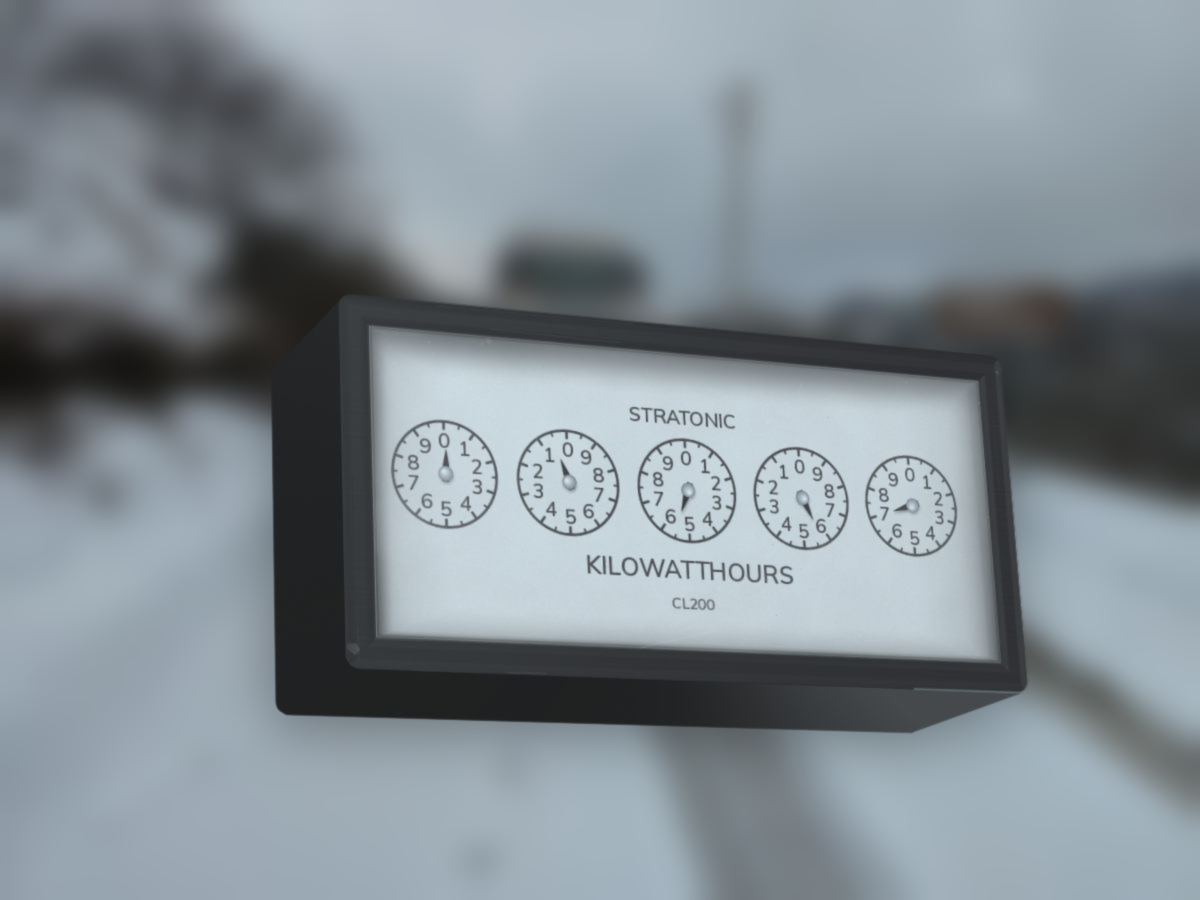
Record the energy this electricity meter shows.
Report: 557 kWh
